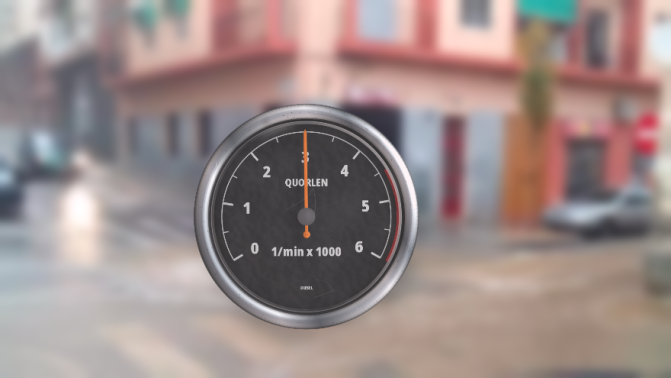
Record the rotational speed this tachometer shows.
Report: 3000 rpm
